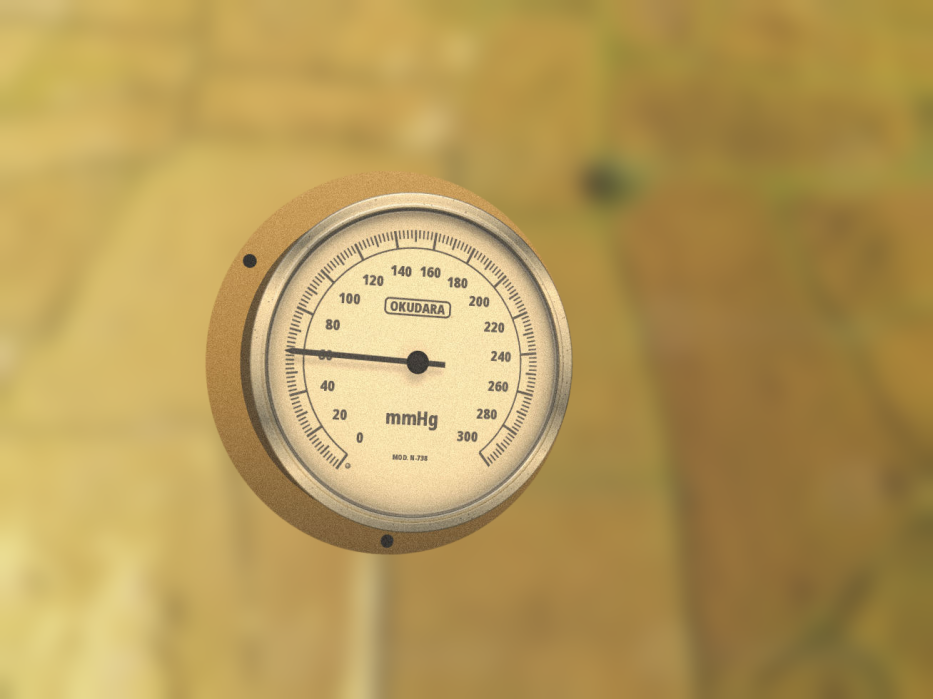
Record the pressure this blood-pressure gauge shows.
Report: 60 mmHg
